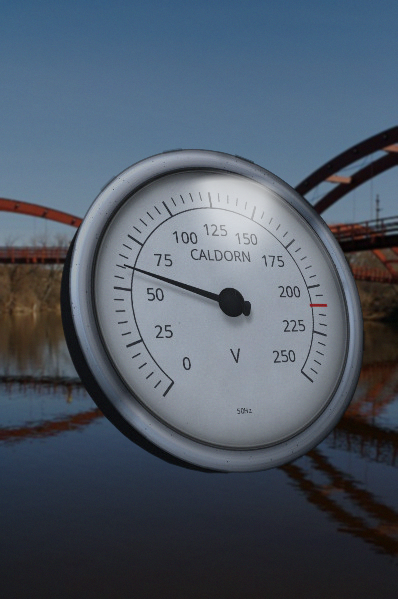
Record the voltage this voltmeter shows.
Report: 60 V
